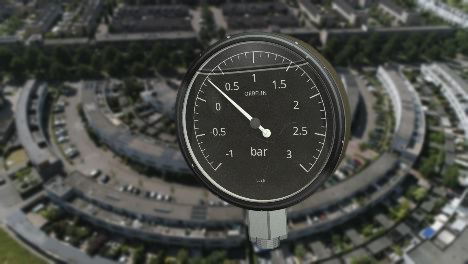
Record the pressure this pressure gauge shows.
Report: 0.3 bar
